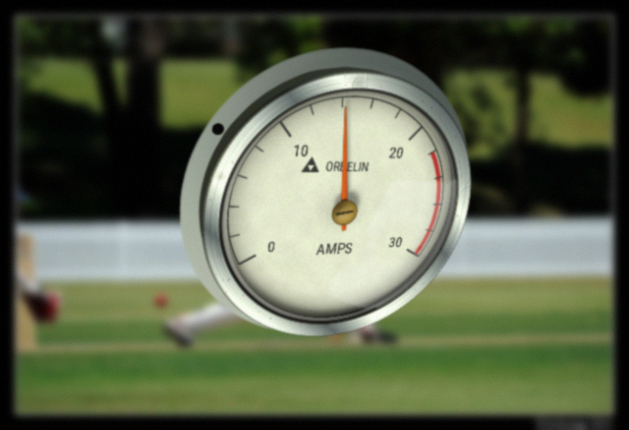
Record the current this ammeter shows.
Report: 14 A
